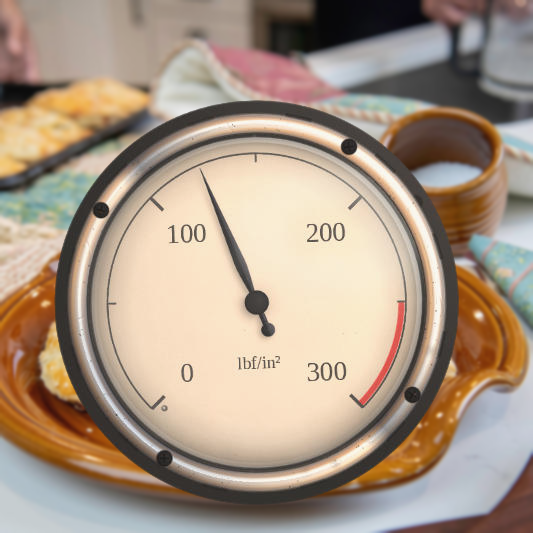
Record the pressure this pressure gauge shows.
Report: 125 psi
